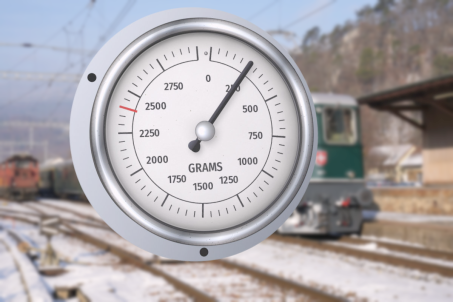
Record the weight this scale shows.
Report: 250 g
